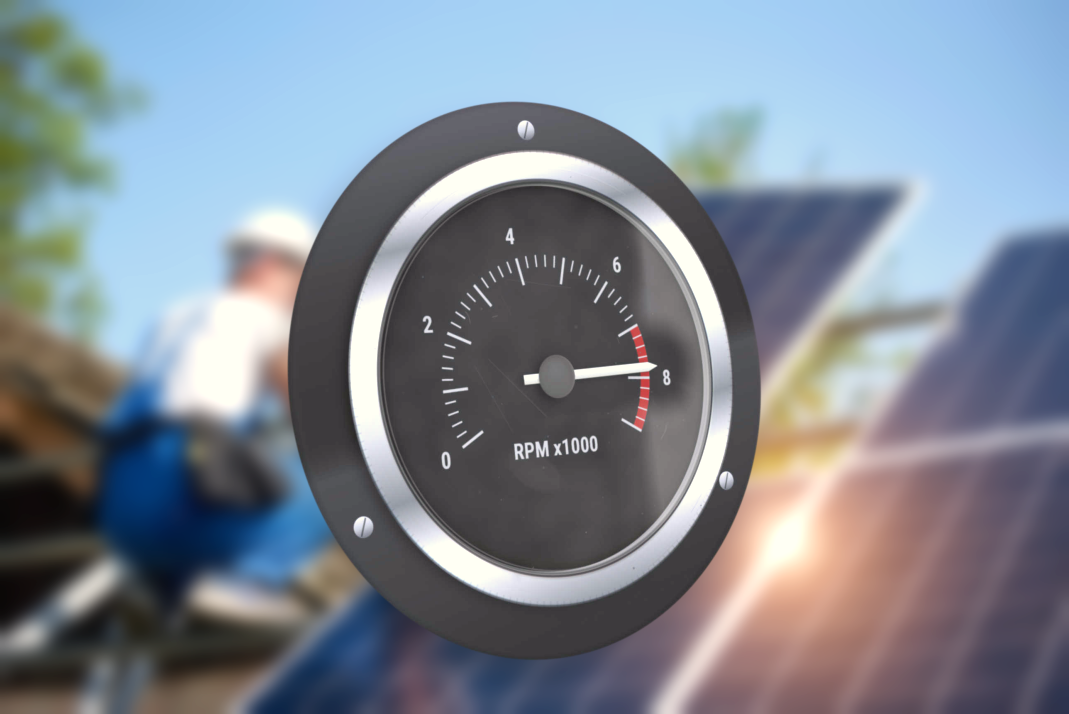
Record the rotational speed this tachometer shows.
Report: 7800 rpm
